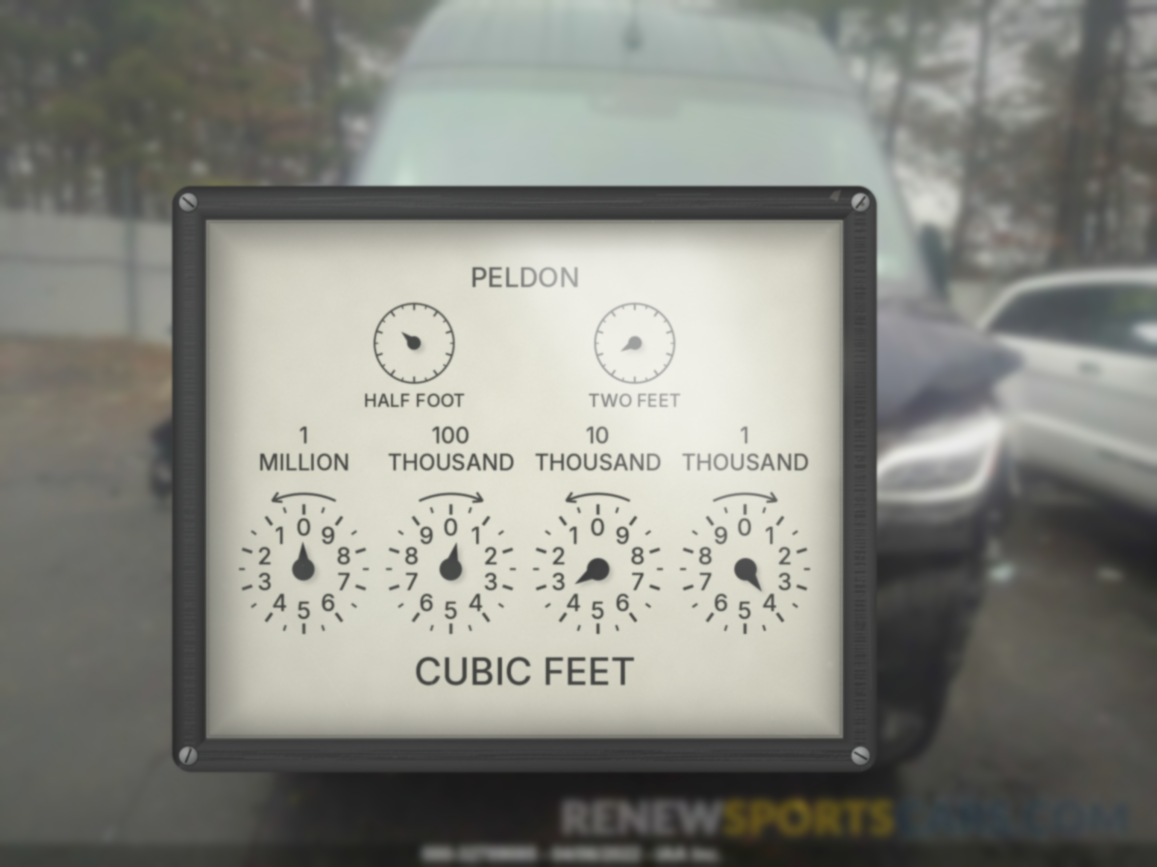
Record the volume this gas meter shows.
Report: 3400 ft³
